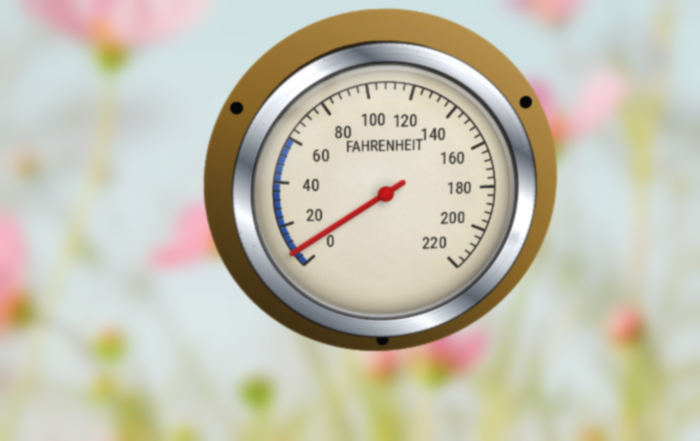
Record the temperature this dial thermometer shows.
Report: 8 °F
